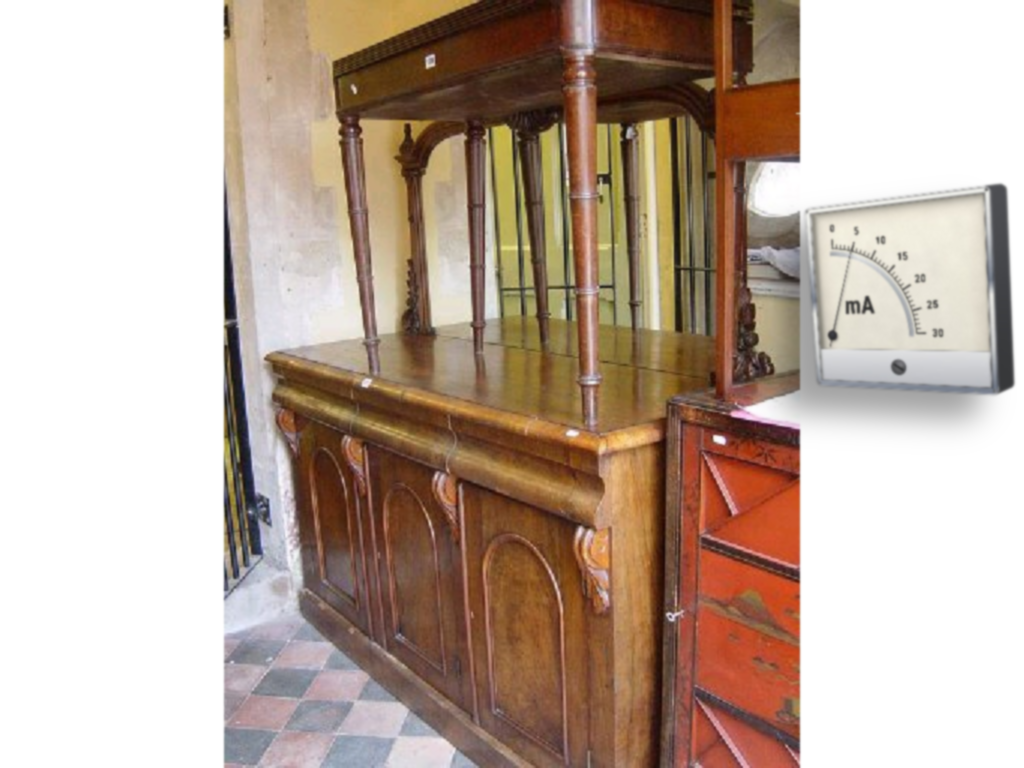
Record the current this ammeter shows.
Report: 5 mA
